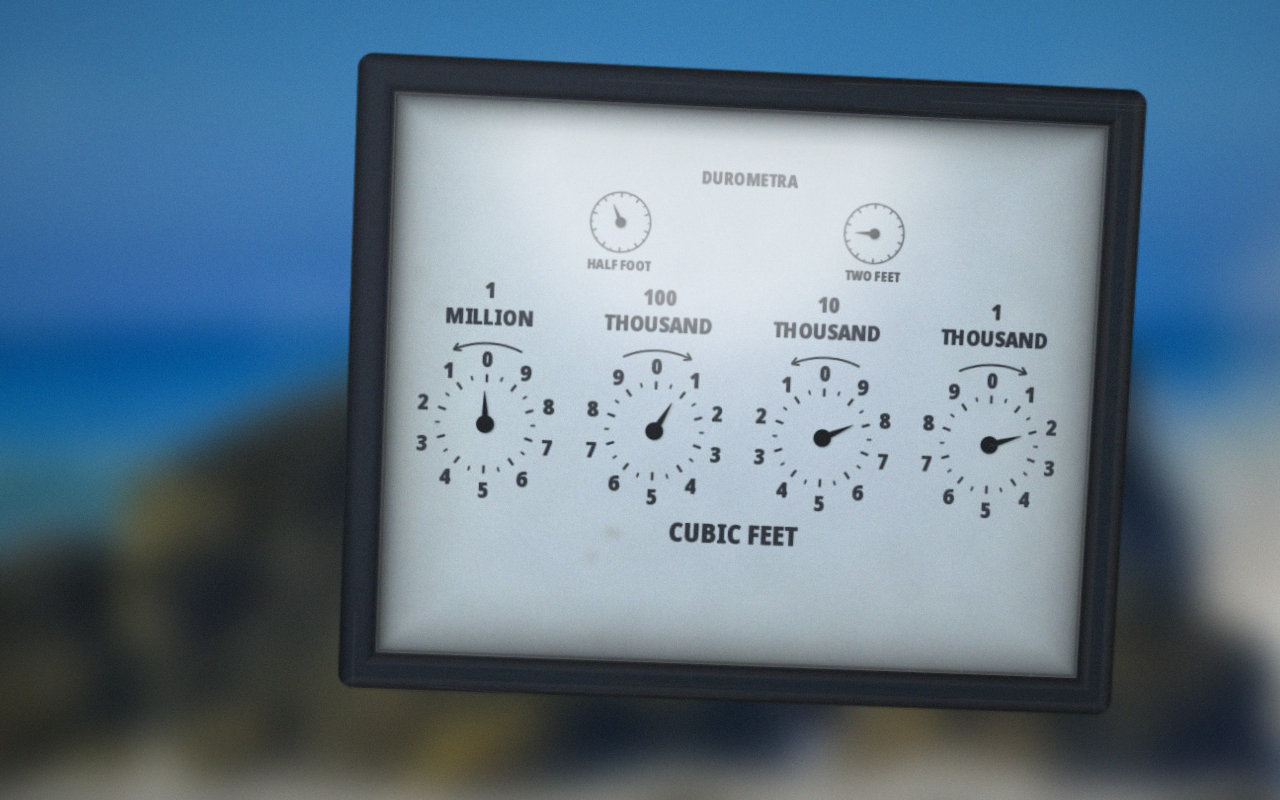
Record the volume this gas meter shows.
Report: 8200 ft³
